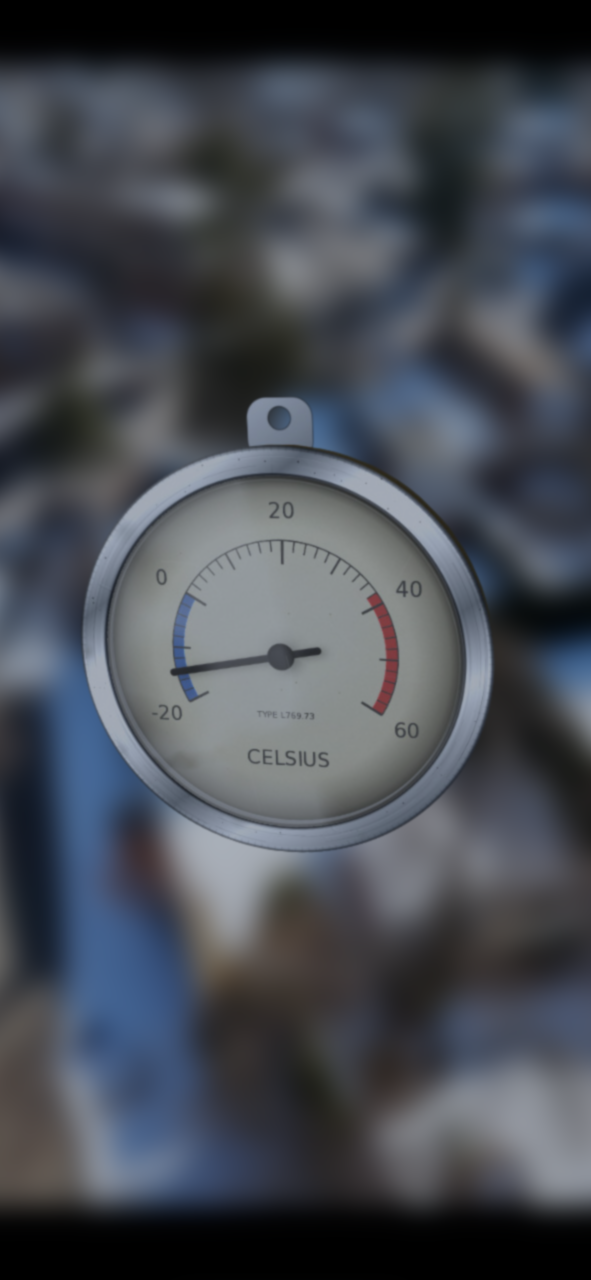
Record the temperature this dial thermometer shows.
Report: -14 °C
